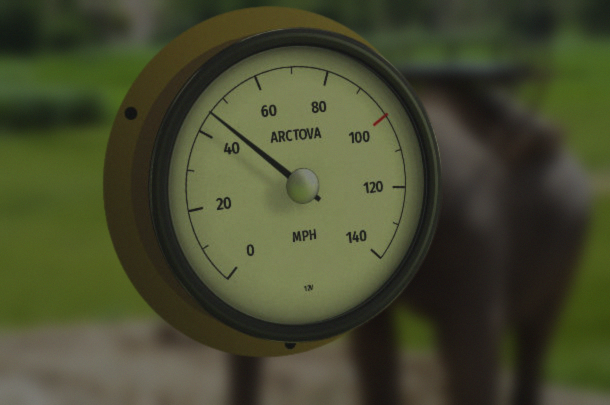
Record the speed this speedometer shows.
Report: 45 mph
